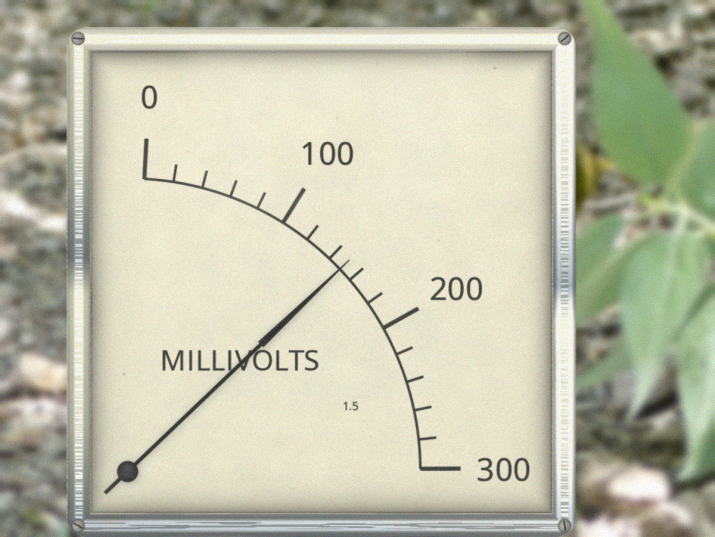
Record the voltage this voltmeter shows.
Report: 150 mV
